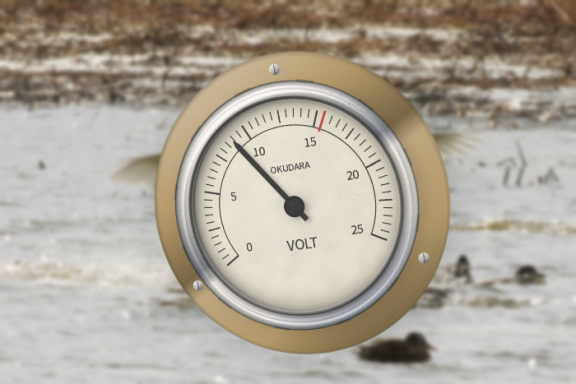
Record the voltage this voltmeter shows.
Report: 9 V
